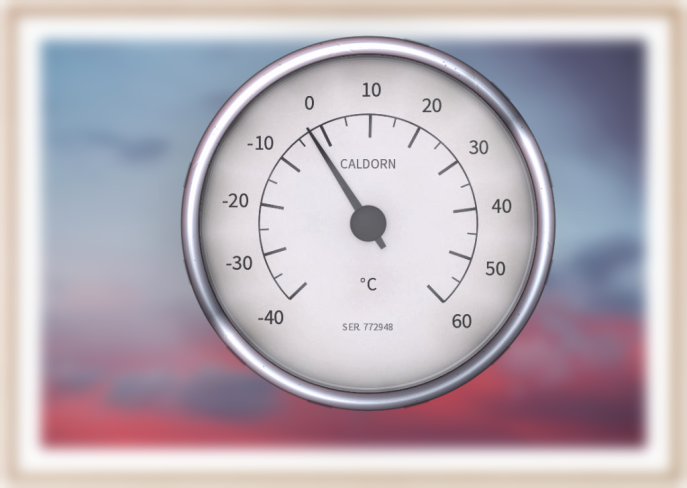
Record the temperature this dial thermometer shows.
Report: -2.5 °C
